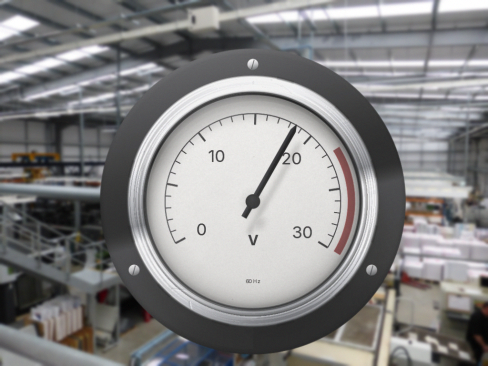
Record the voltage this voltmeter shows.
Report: 18.5 V
